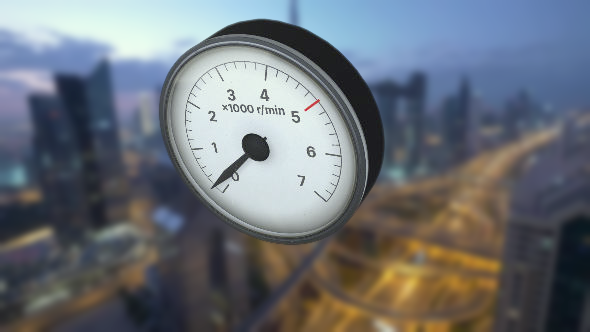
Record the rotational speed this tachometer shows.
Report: 200 rpm
